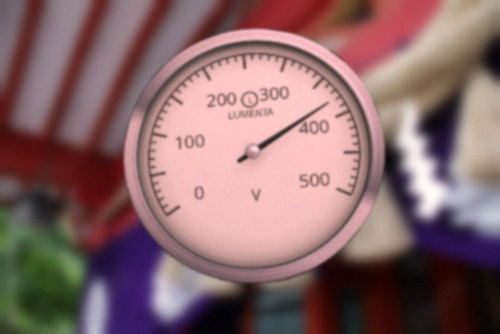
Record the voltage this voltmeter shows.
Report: 380 V
